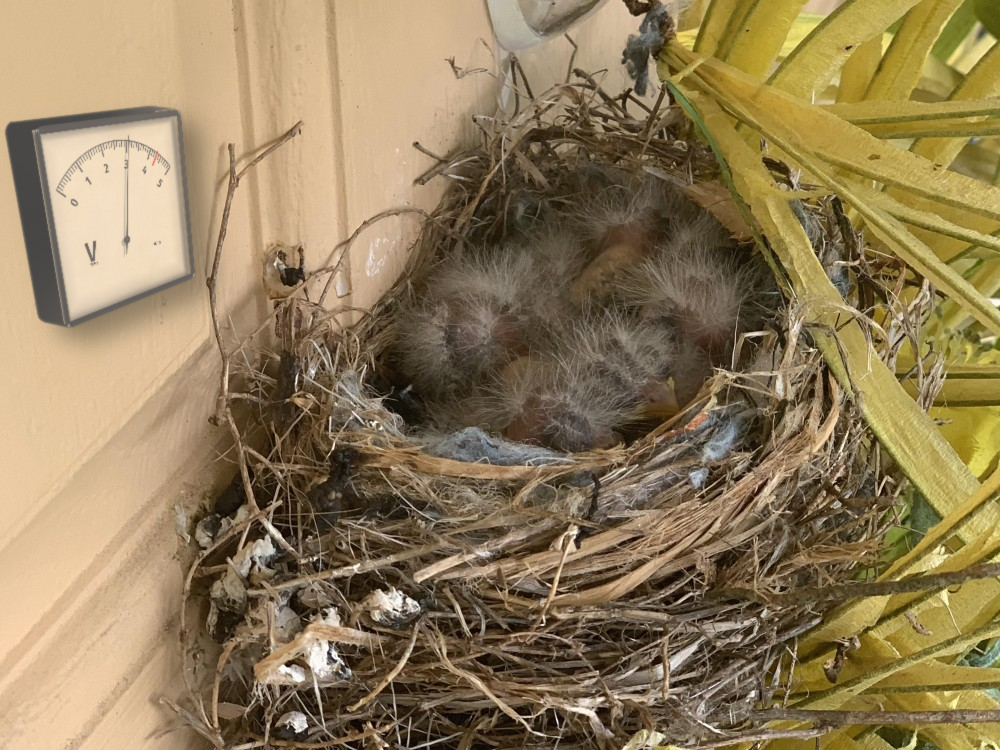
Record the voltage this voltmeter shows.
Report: 3 V
